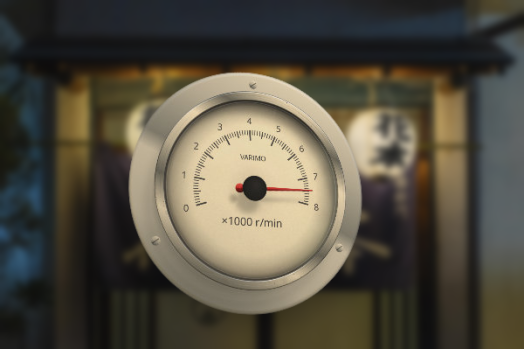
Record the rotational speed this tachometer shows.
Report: 7500 rpm
